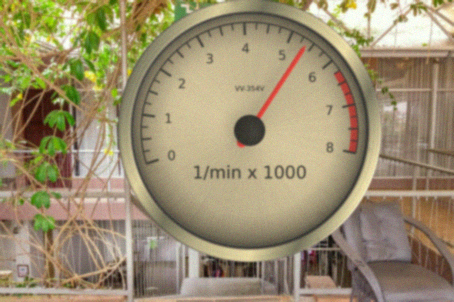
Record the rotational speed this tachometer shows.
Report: 5375 rpm
